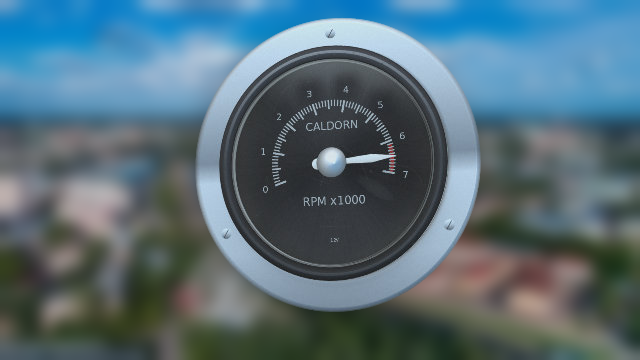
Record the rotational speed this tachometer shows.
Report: 6500 rpm
